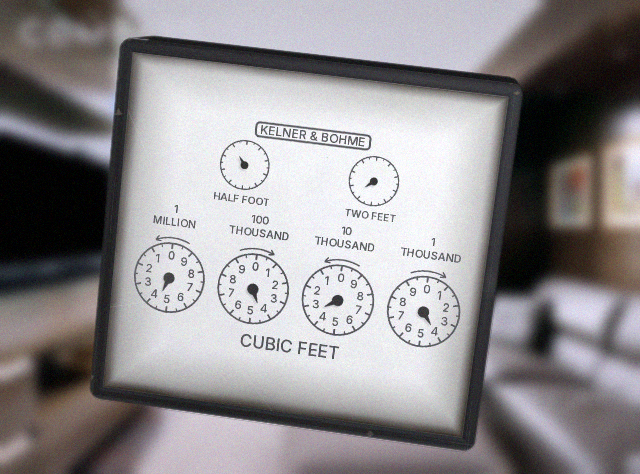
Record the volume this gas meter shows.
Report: 443400 ft³
